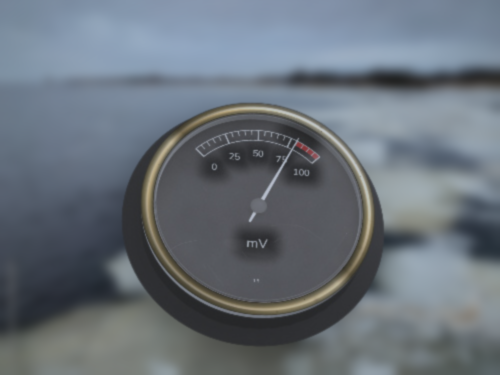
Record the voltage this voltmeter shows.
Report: 80 mV
